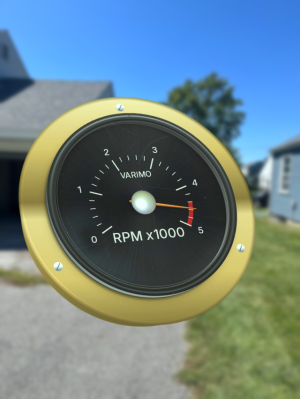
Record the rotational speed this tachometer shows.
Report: 4600 rpm
